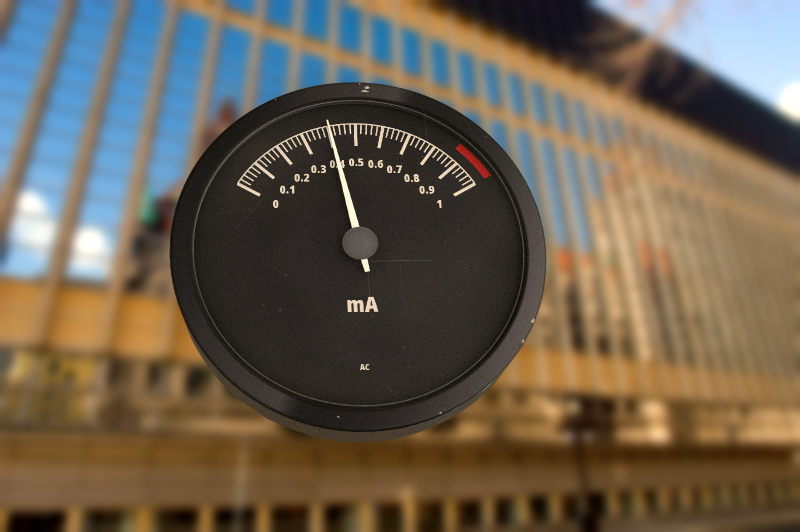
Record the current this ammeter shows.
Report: 0.4 mA
